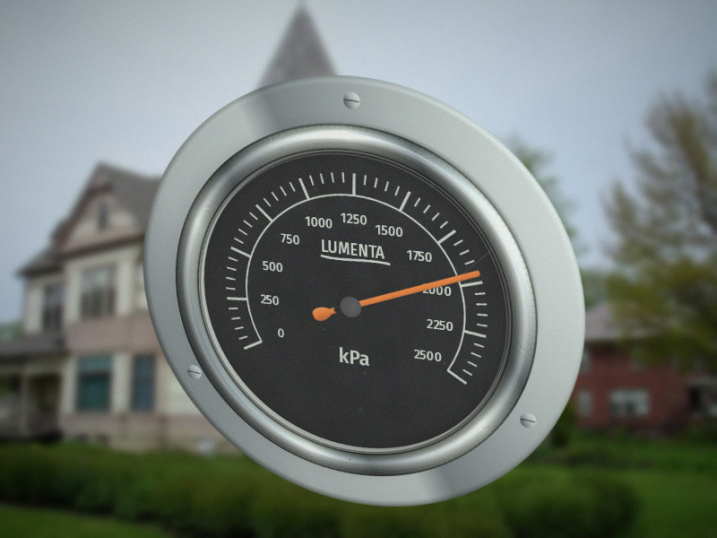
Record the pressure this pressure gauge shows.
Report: 1950 kPa
